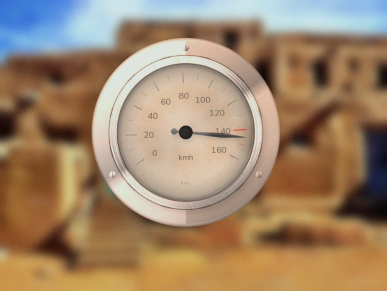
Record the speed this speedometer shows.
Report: 145 km/h
